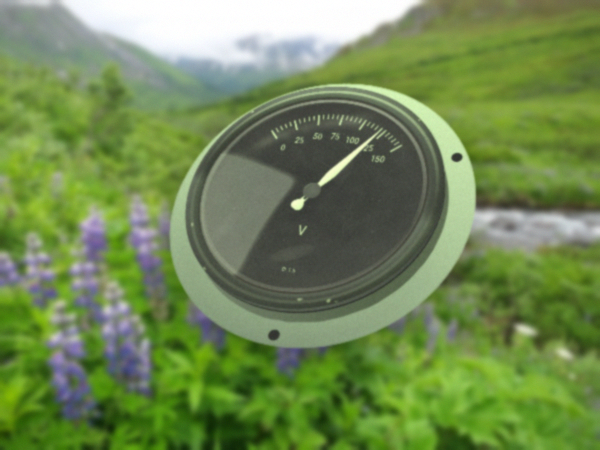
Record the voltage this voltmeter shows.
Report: 125 V
